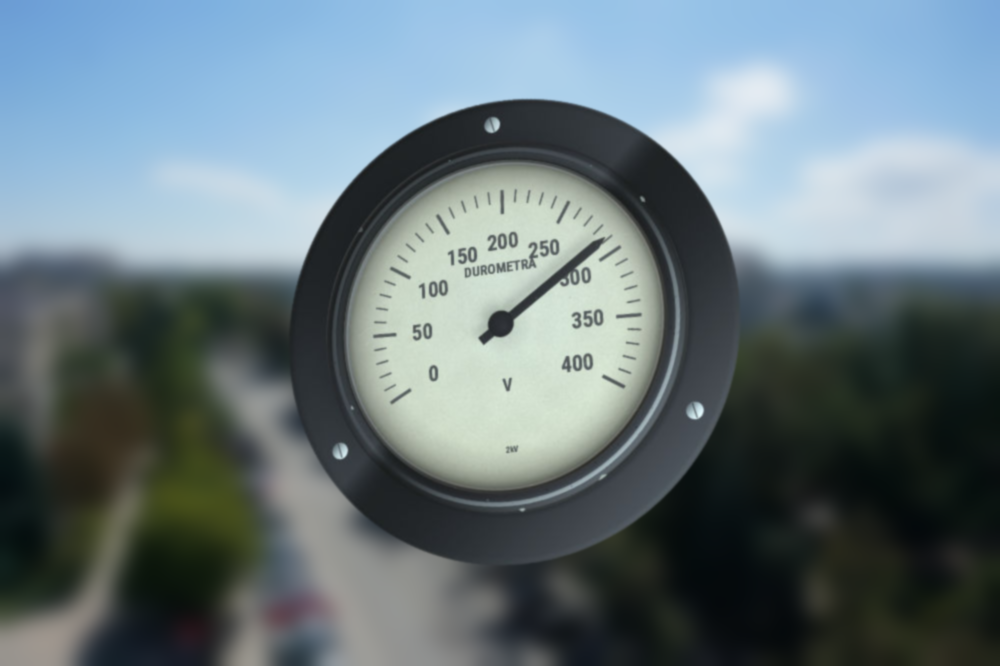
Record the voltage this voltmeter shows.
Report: 290 V
